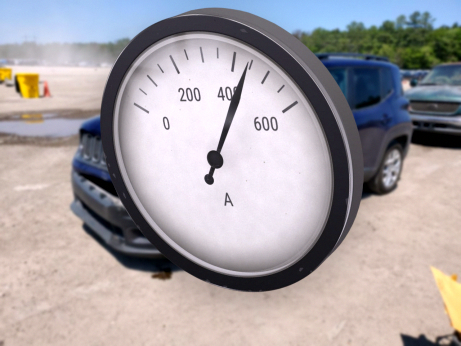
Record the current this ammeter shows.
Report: 450 A
